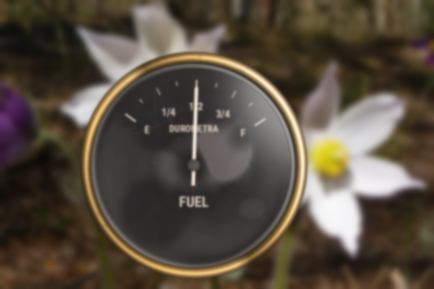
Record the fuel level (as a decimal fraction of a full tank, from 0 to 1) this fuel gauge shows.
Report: 0.5
